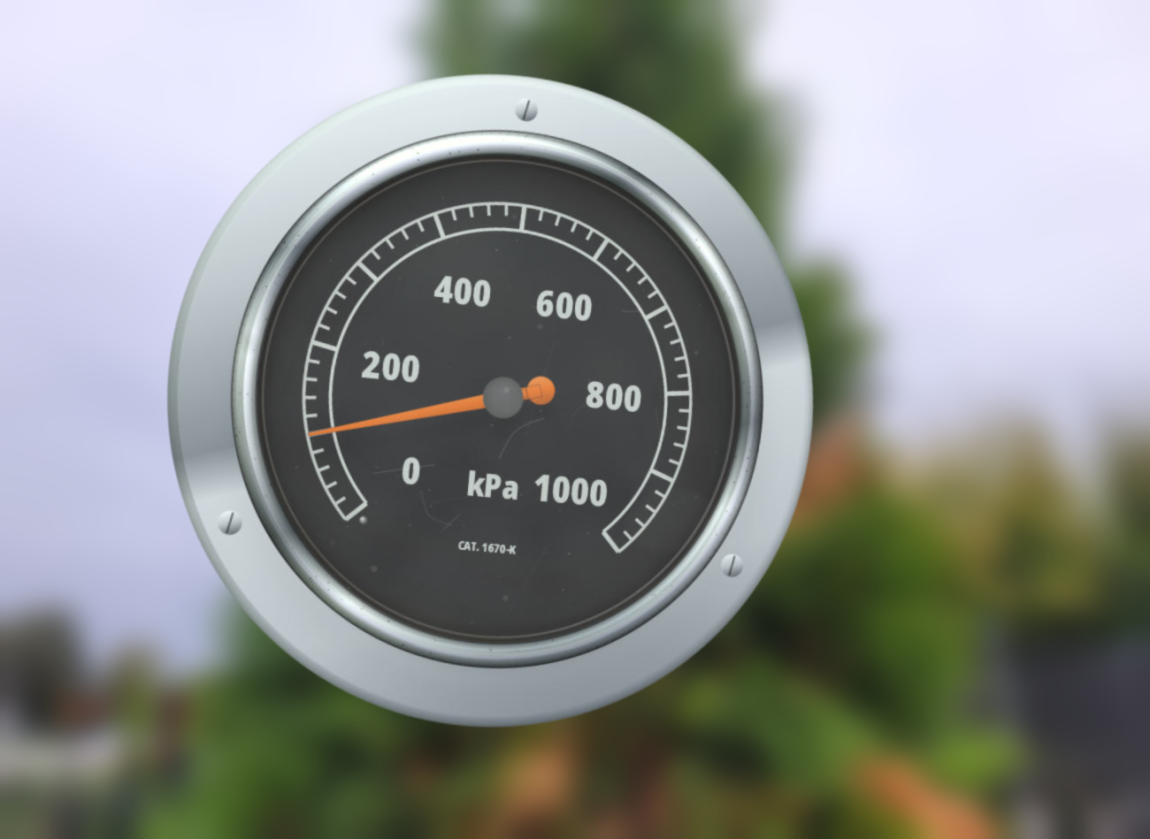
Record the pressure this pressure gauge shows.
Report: 100 kPa
